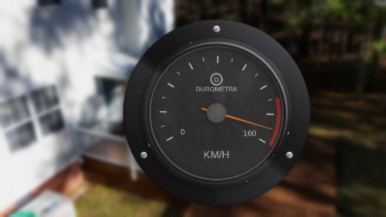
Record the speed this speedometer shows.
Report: 150 km/h
